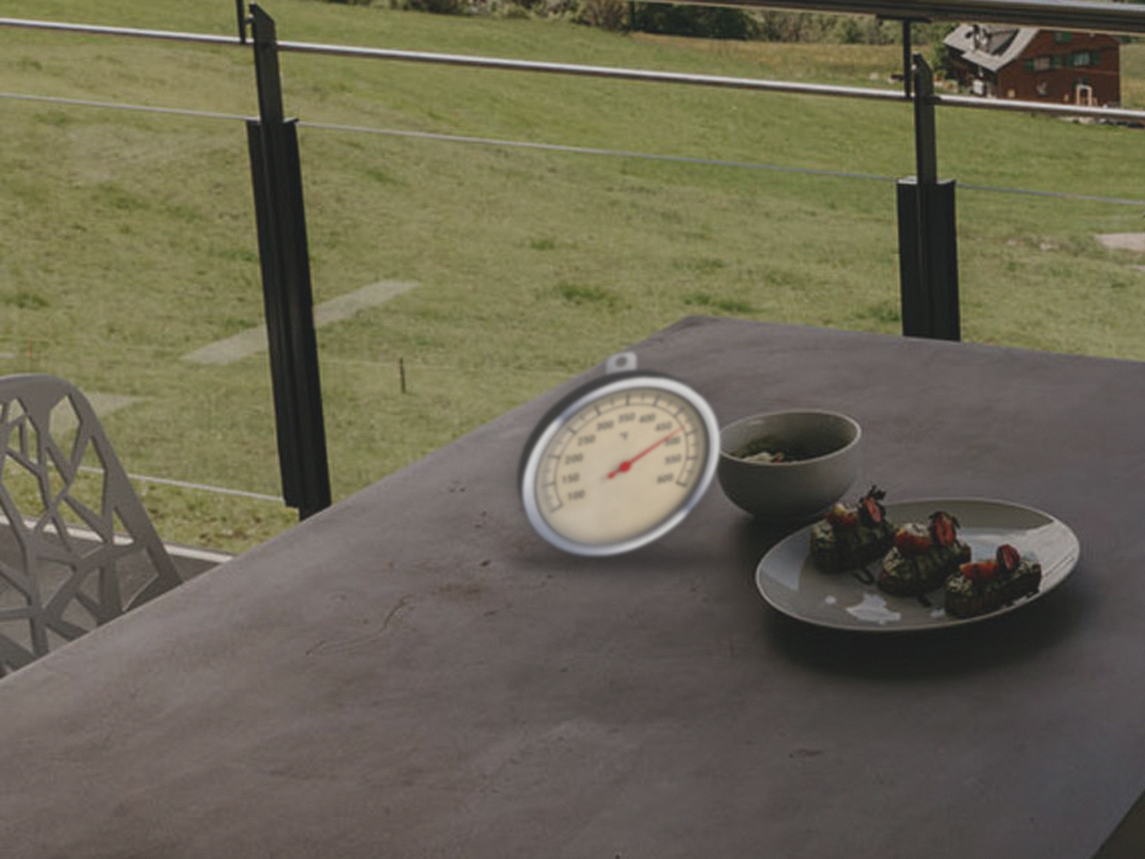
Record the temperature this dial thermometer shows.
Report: 475 °F
